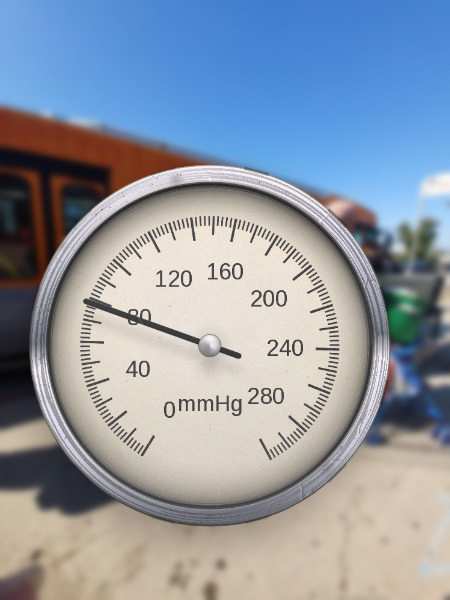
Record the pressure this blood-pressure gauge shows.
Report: 78 mmHg
